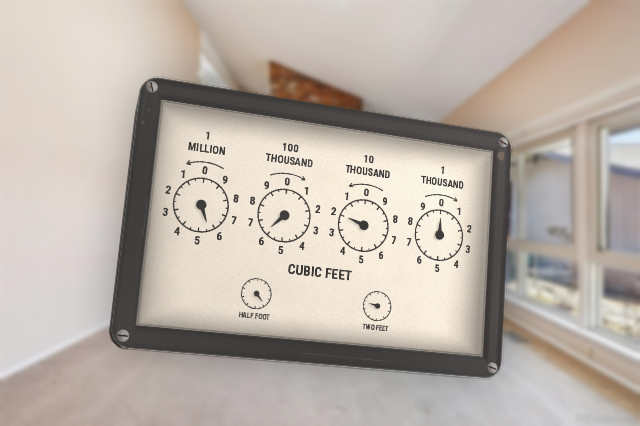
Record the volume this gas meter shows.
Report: 562000 ft³
